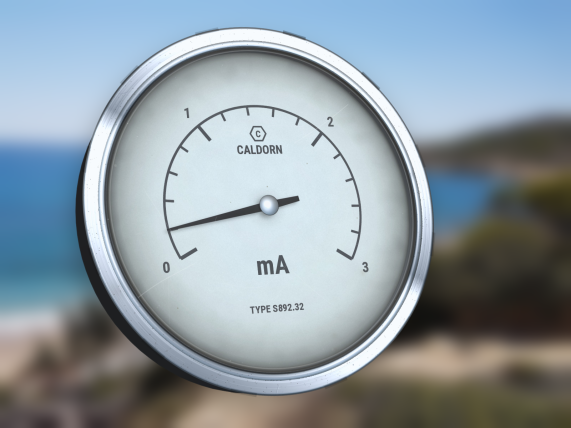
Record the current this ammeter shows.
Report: 0.2 mA
